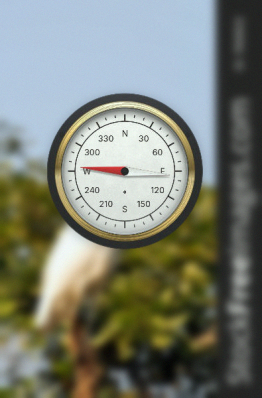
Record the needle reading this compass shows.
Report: 275 °
